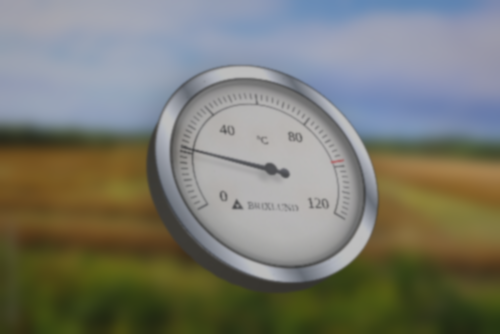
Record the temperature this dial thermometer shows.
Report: 20 °C
